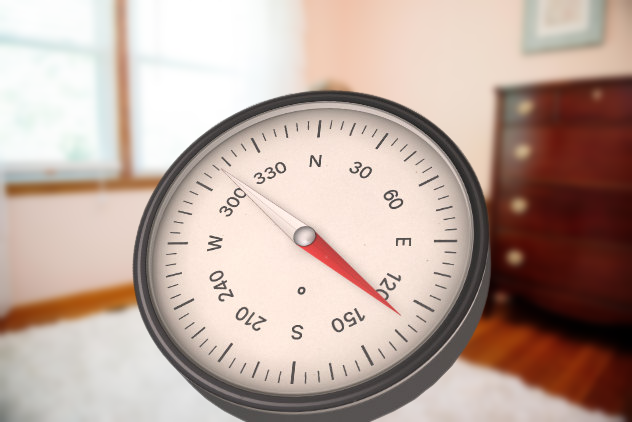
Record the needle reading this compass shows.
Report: 130 °
